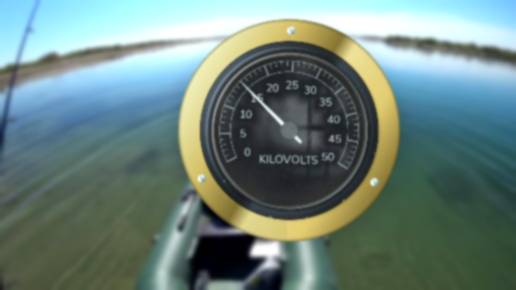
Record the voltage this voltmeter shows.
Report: 15 kV
